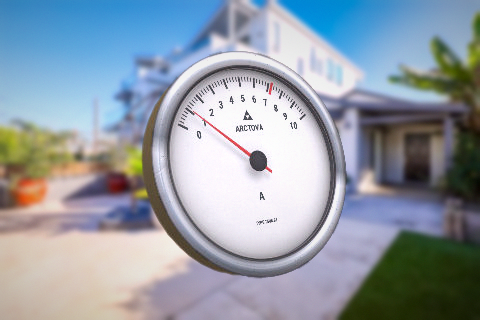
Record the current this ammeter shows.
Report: 1 A
